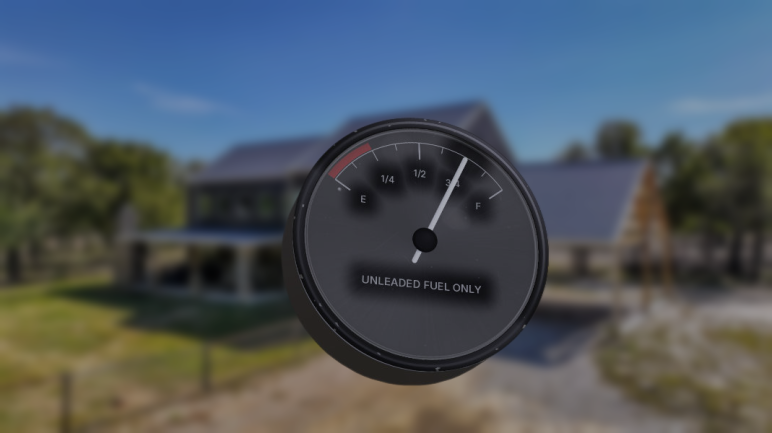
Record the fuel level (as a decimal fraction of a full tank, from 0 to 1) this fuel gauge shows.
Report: 0.75
